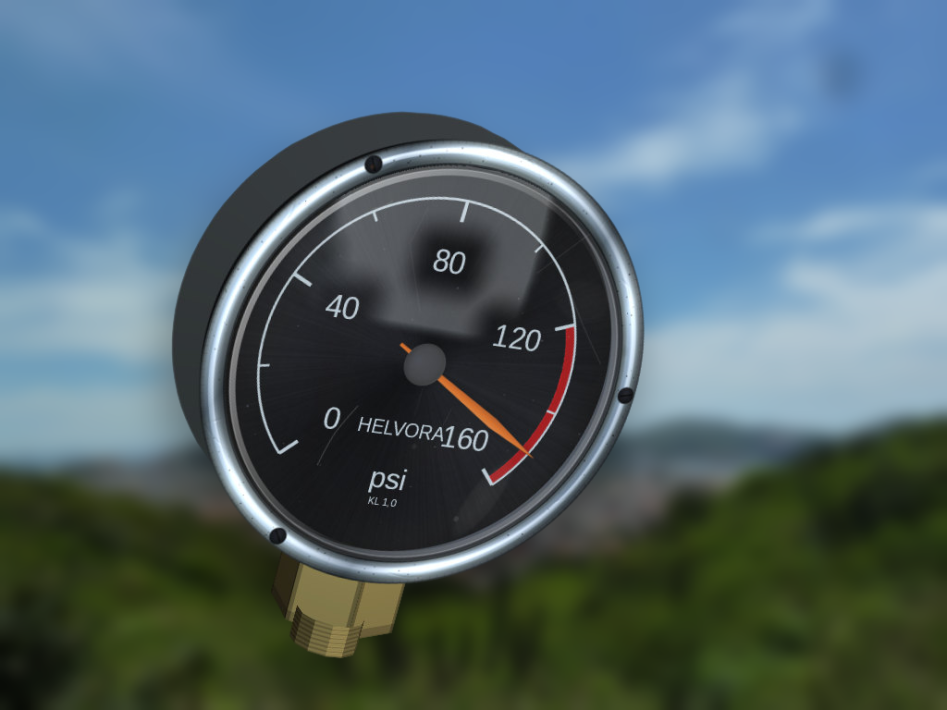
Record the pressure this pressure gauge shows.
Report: 150 psi
